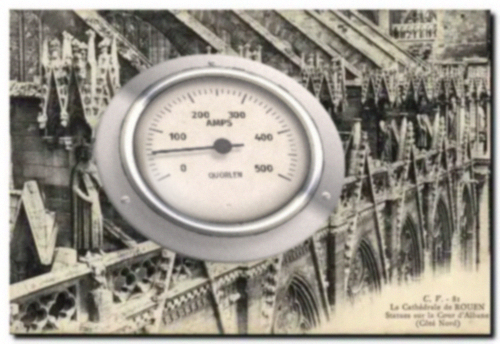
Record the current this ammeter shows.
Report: 50 A
